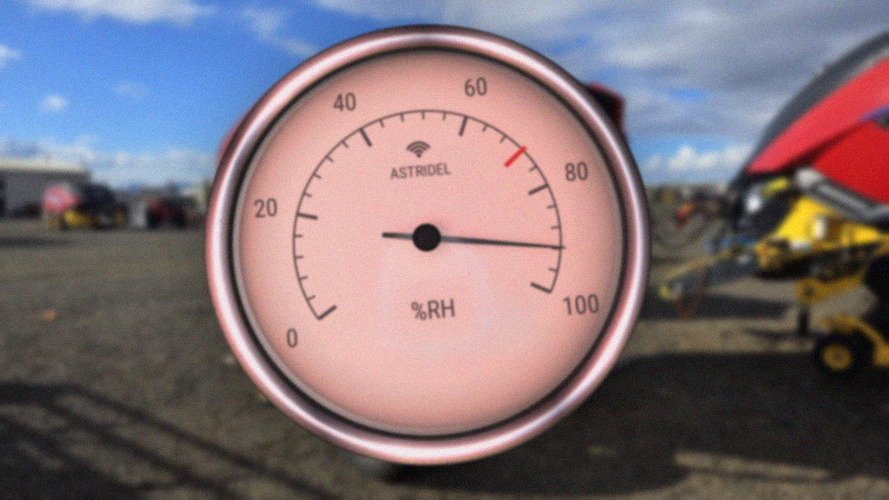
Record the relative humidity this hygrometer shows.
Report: 92 %
